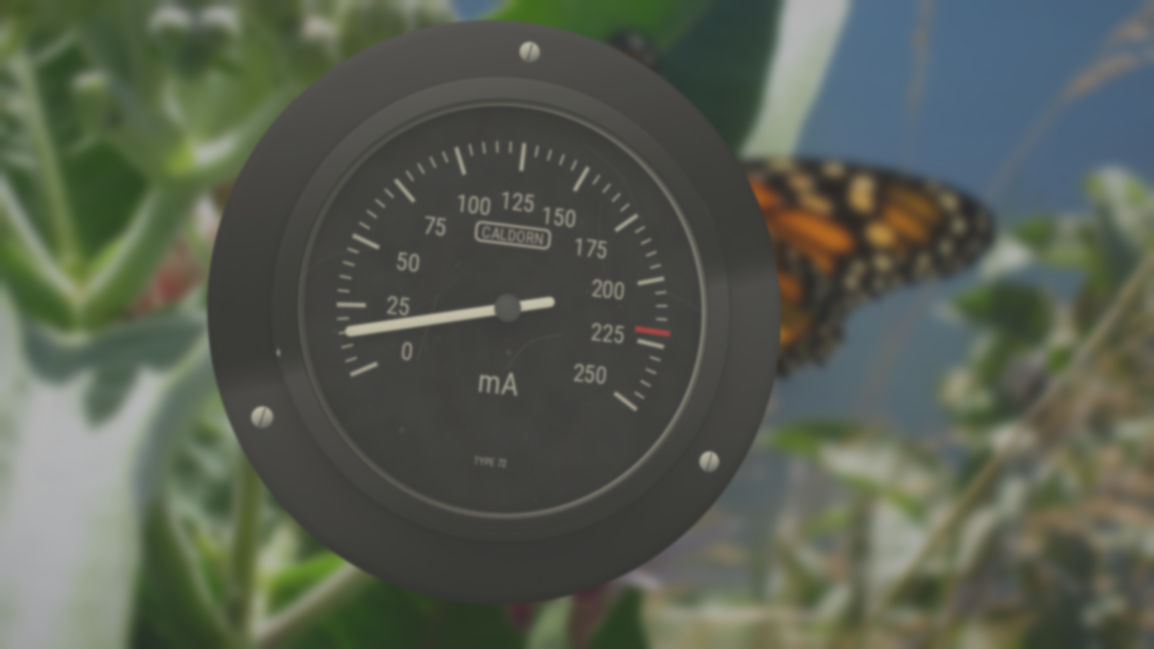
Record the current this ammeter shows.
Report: 15 mA
